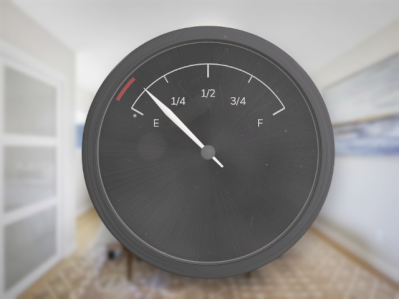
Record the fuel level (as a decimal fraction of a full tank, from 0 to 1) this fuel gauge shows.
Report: 0.125
